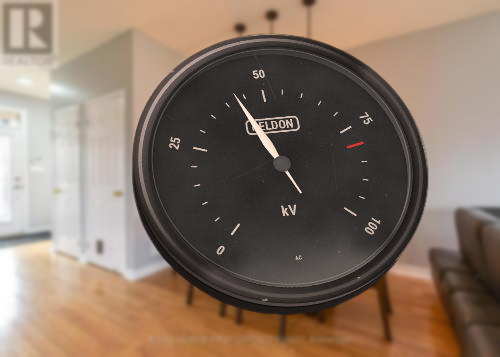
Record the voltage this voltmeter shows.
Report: 42.5 kV
